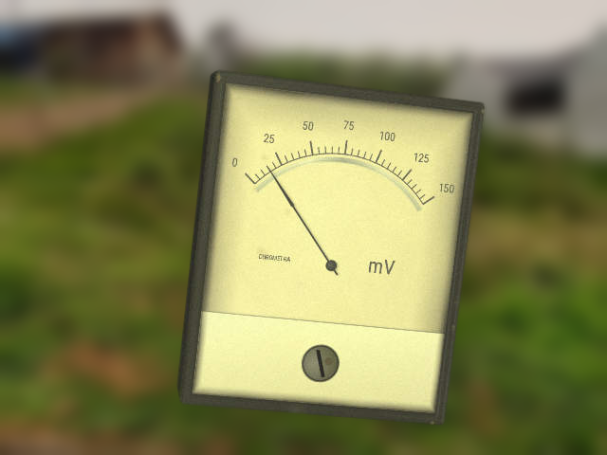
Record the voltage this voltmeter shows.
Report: 15 mV
